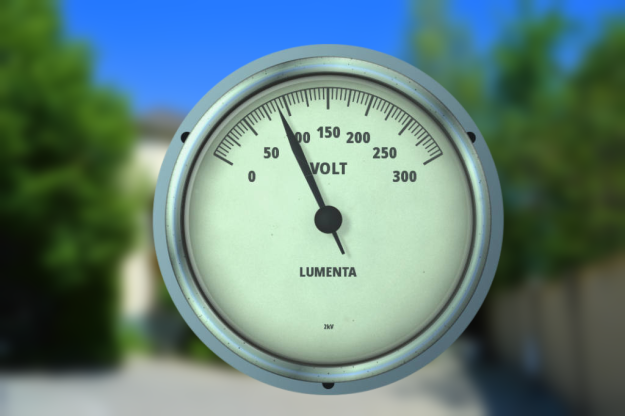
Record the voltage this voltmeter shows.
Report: 90 V
